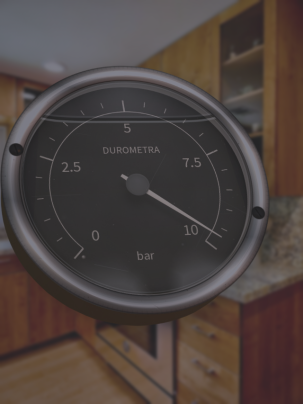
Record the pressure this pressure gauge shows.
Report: 9.75 bar
